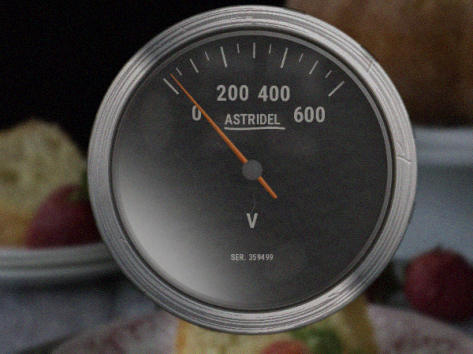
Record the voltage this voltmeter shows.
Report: 25 V
